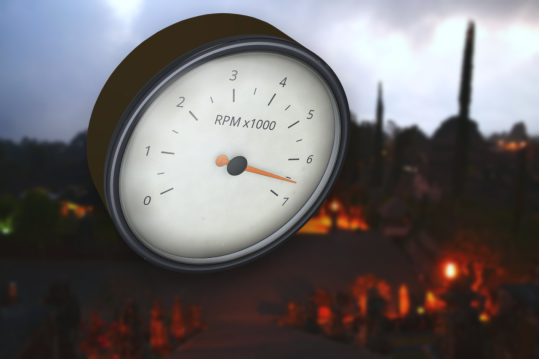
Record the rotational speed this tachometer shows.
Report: 6500 rpm
